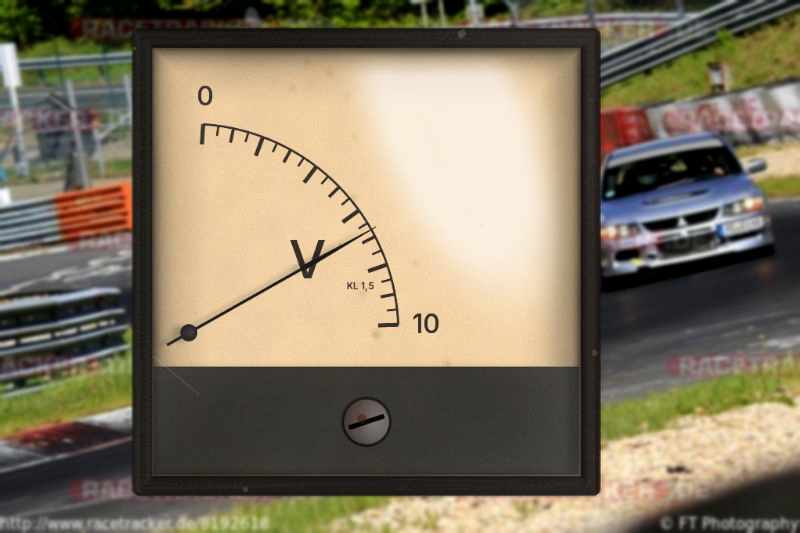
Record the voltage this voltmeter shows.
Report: 6.75 V
